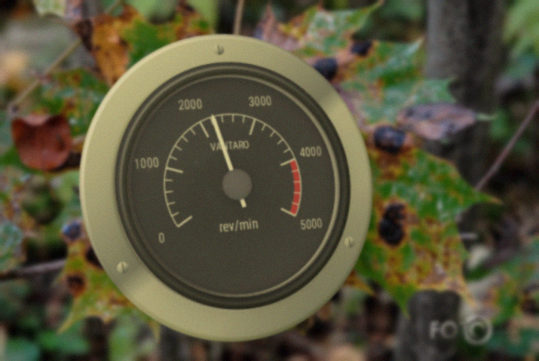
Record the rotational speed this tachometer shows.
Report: 2200 rpm
